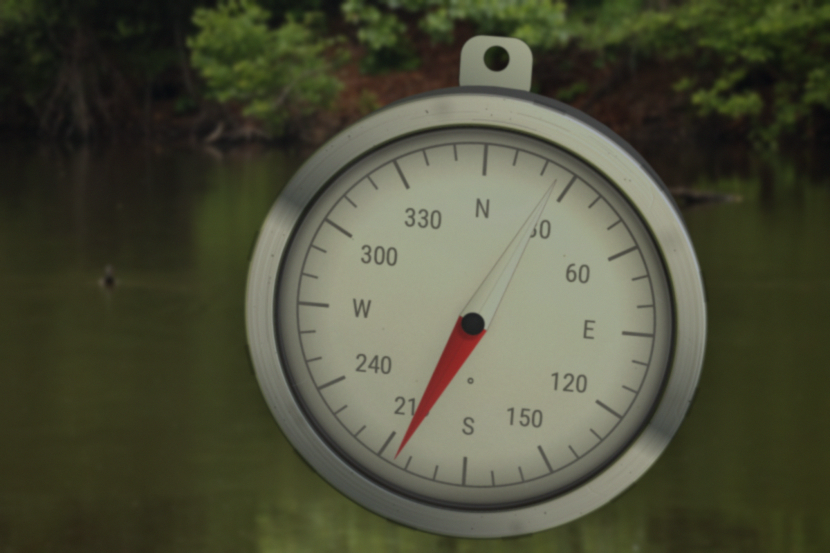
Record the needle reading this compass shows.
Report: 205 °
